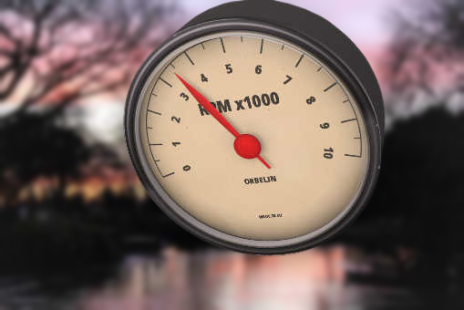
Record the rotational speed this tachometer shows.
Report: 3500 rpm
